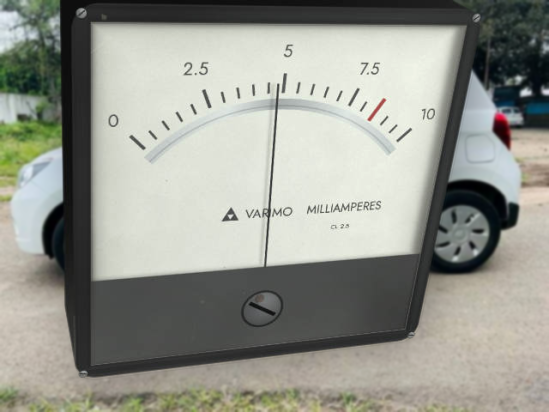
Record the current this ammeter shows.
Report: 4.75 mA
